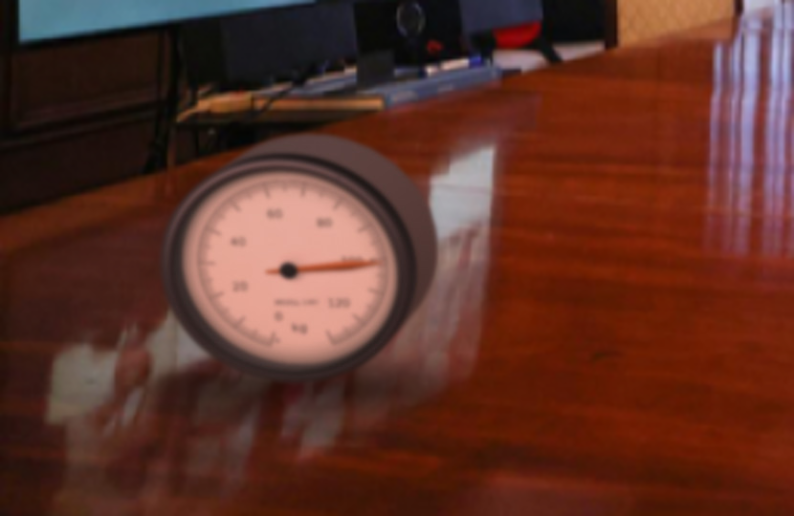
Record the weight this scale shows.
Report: 100 kg
